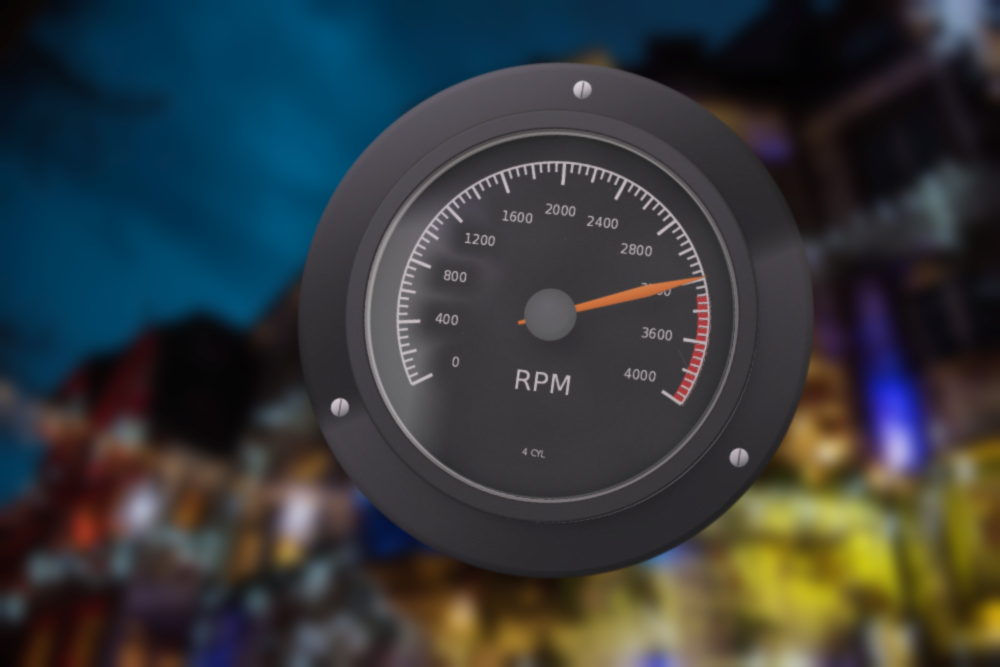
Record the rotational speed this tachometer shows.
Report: 3200 rpm
